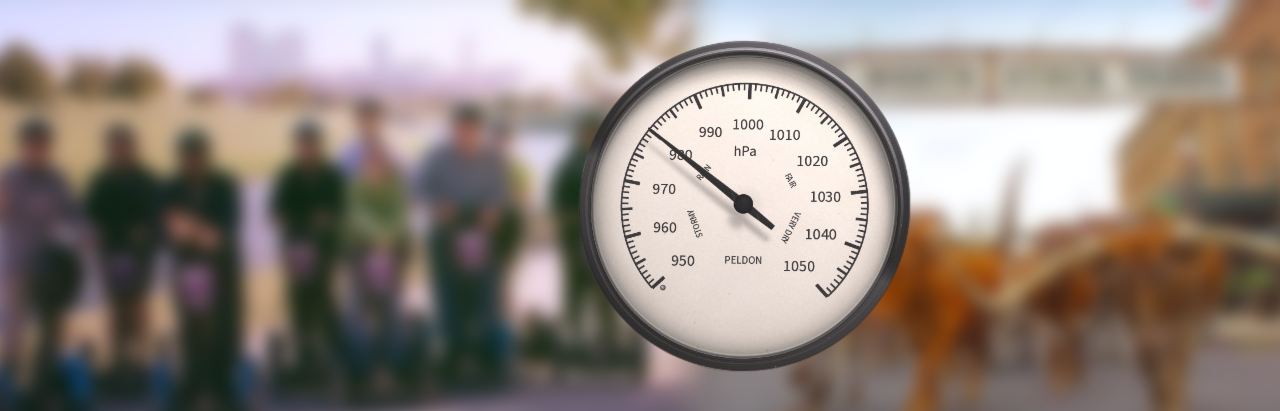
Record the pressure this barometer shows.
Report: 980 hPa
